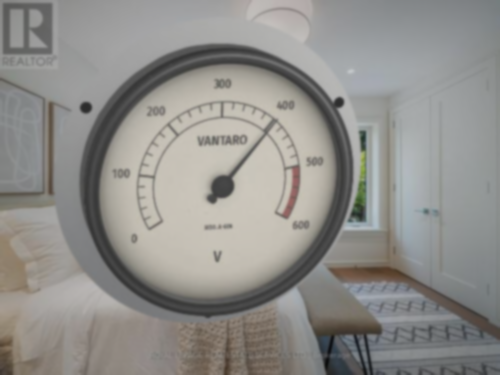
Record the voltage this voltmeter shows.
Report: 400 V
